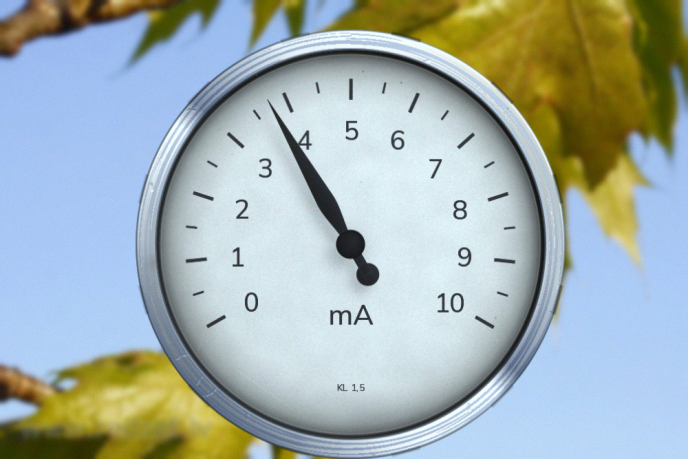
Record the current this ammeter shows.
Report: 3.75 mA
